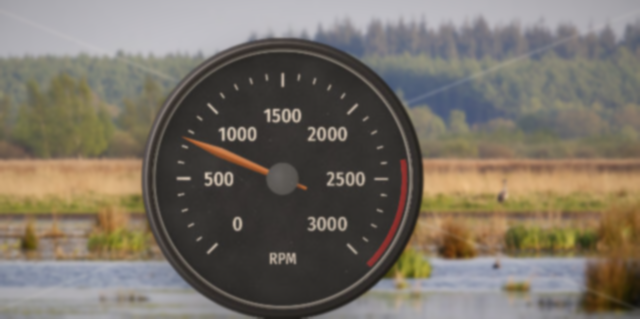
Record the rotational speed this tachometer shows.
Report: 750 rpm
